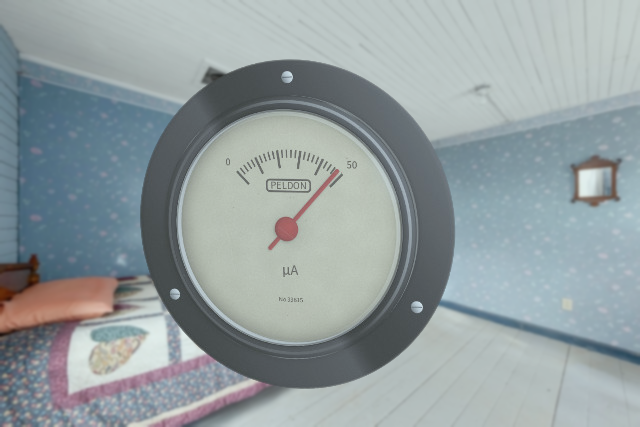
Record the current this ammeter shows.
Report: 48 µA
